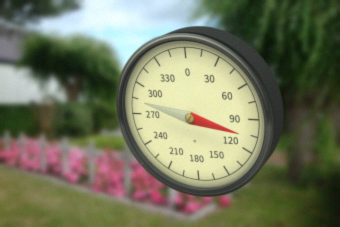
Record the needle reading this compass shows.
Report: 105 °
